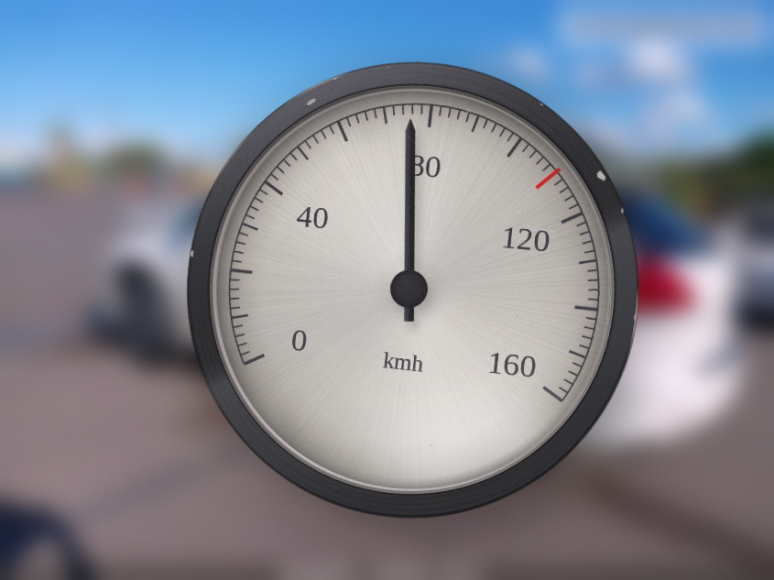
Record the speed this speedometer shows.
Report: 76 km/h
